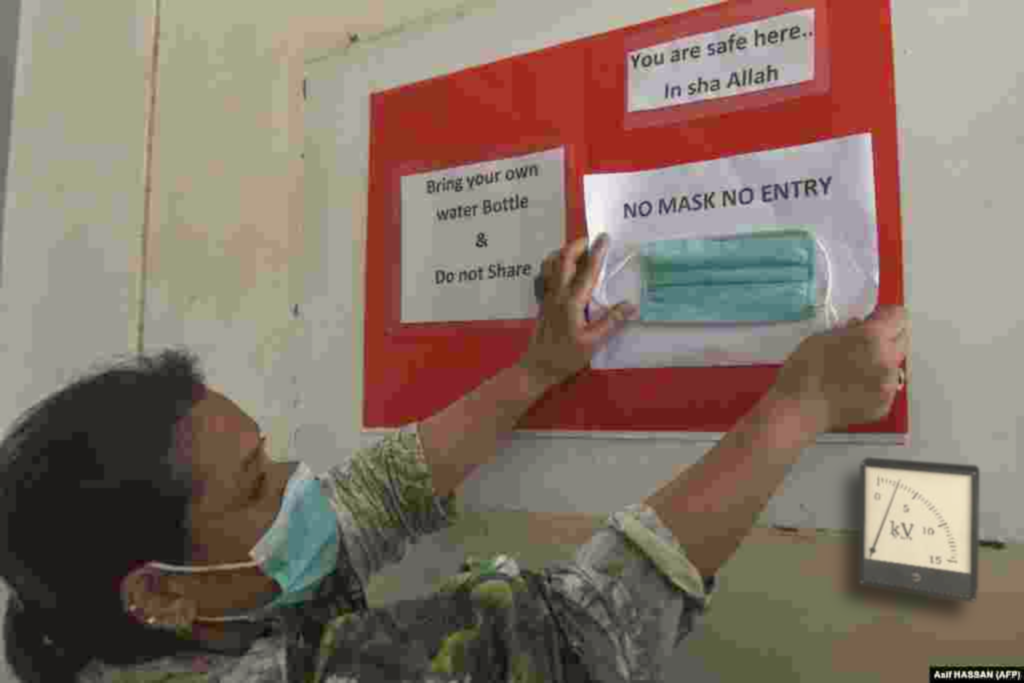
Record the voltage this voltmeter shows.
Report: 2.5 kV
